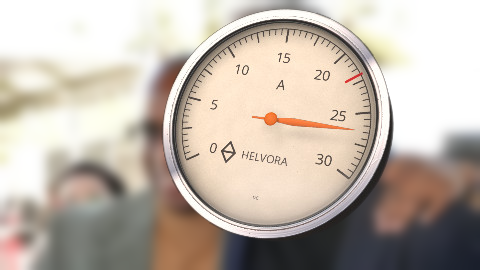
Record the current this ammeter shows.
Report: 26.5 A
